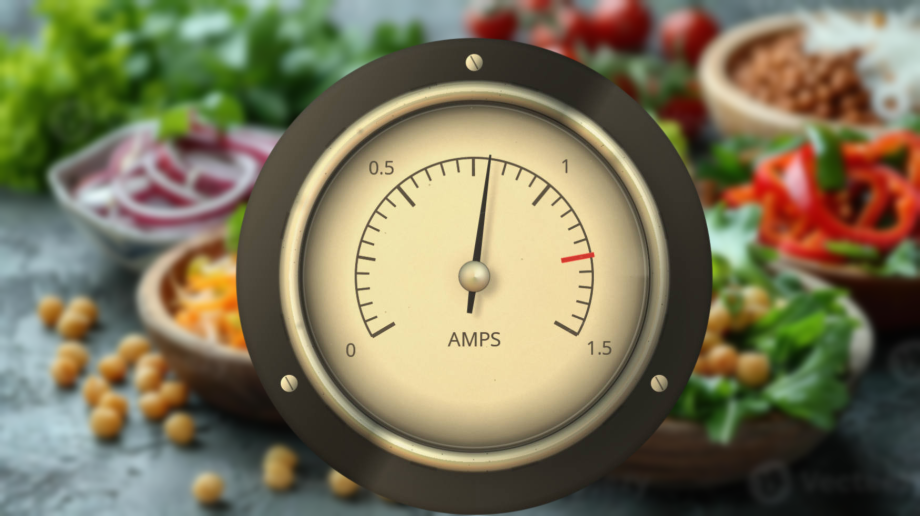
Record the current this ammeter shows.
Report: 0.8 A
